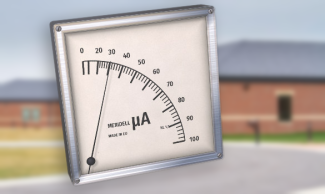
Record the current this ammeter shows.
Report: 30 µA
